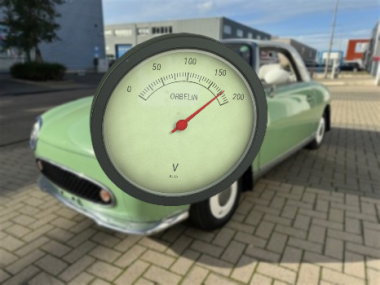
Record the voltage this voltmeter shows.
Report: 175 V
